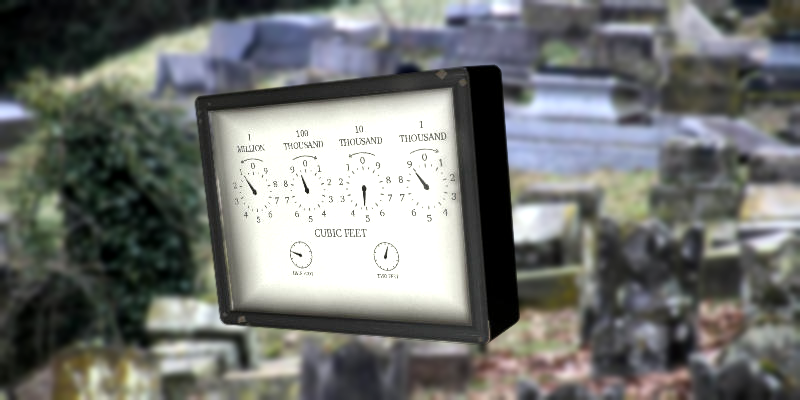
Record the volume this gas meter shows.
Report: 94900 ft³
